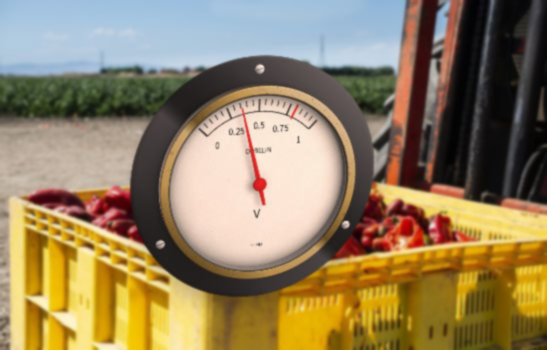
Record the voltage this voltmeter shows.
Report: 0.35 V
